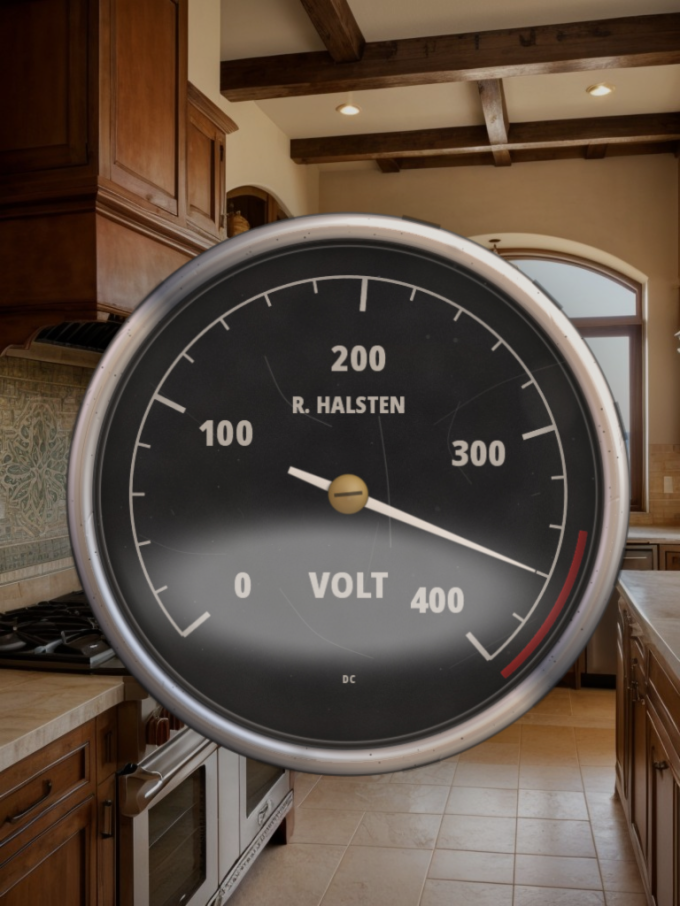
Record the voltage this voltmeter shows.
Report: 360 V
